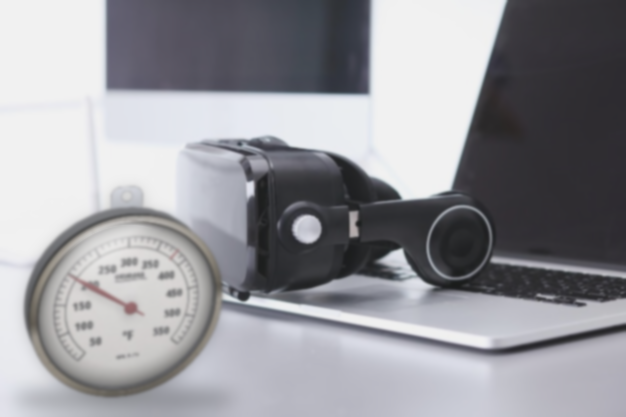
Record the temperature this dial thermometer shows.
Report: 200 °F
